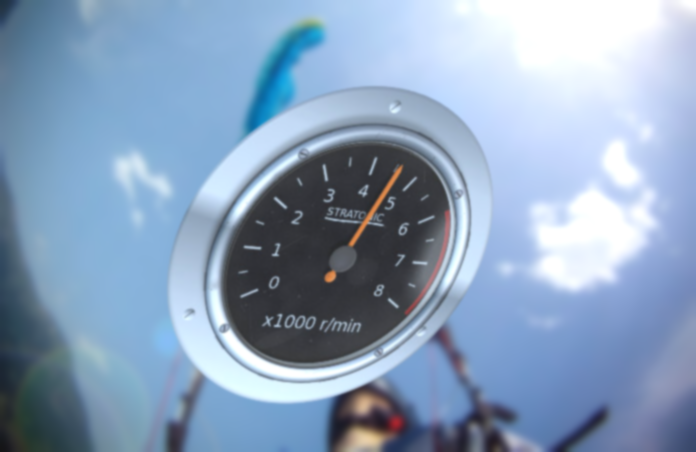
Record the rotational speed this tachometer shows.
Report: 4500 rpm
